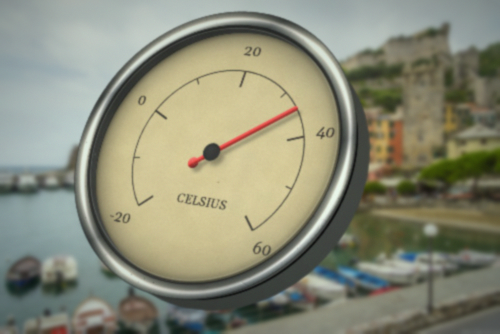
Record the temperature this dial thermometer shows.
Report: 35 °C
